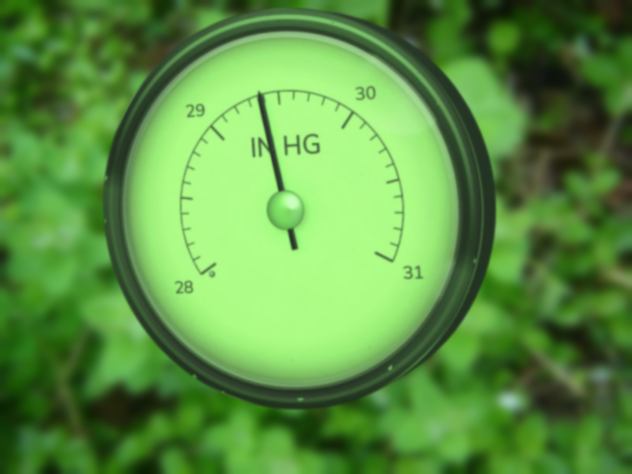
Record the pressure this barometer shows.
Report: 29.4 inHg
